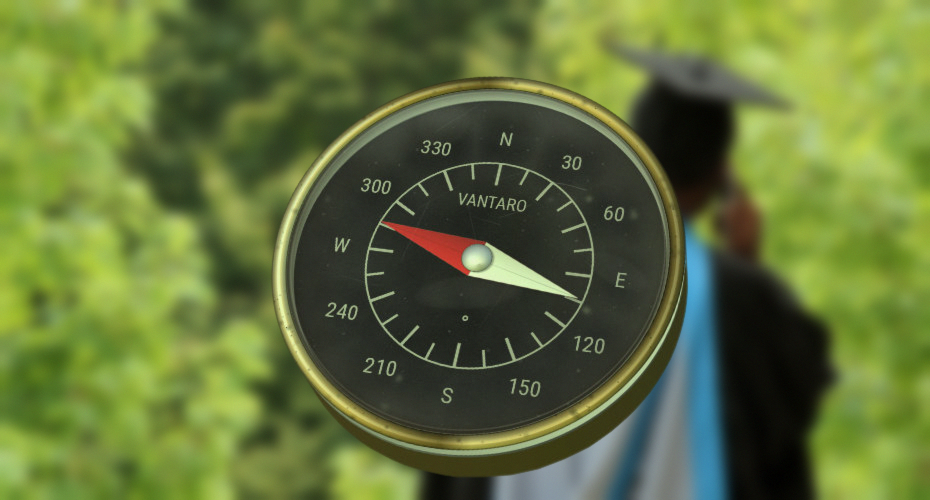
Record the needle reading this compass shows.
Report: 285 °
